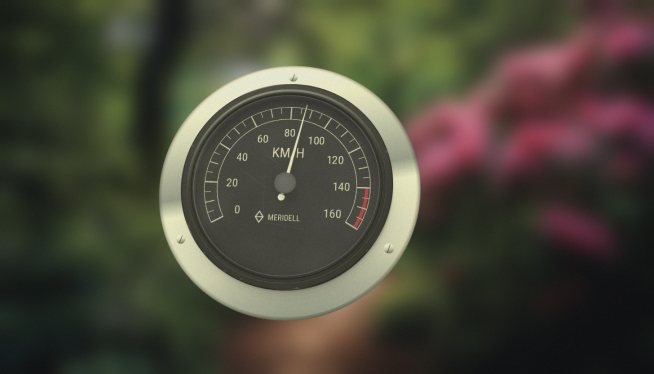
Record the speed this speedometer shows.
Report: 87.5 km/h
